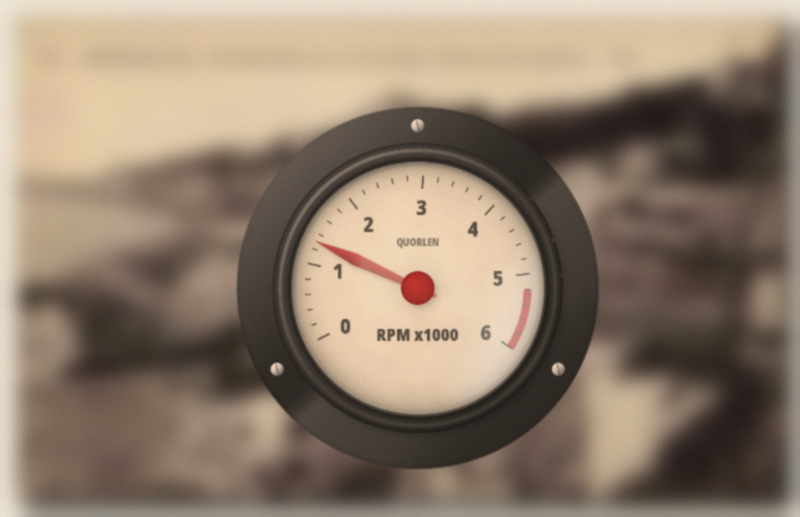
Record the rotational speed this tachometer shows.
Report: 1300 rpm
